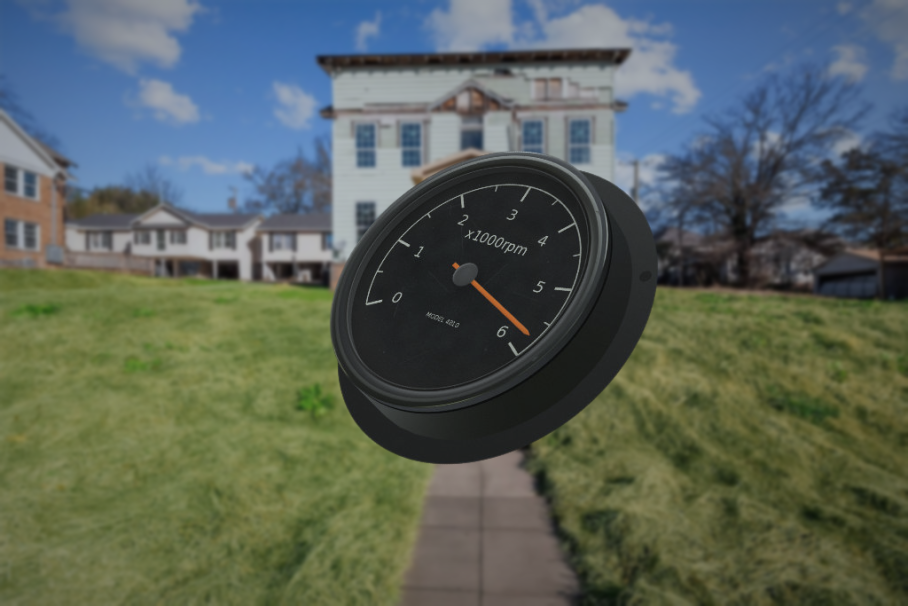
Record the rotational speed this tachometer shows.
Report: 5750 rpm
